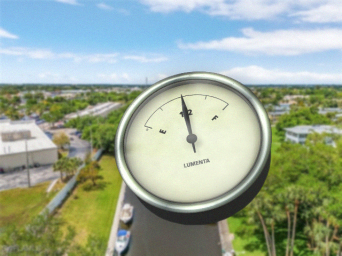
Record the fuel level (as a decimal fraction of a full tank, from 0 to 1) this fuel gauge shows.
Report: 0.5
